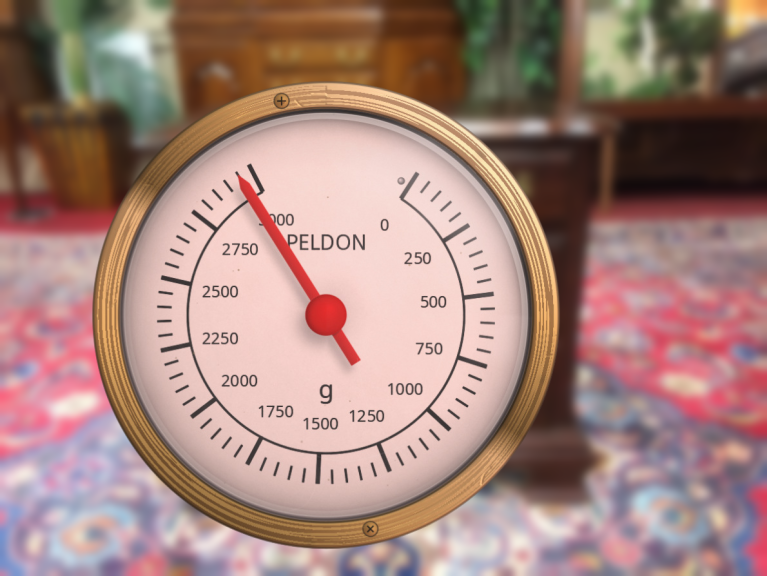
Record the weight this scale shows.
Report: 2950 g
